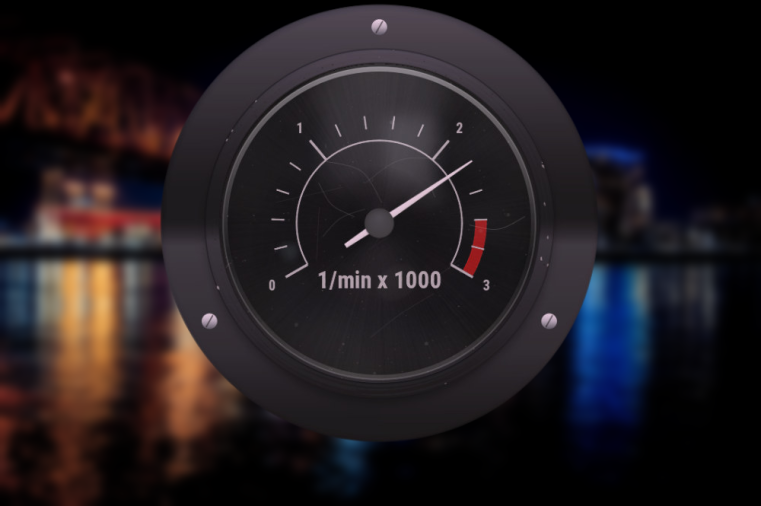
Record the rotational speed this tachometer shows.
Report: 2200 rpm
